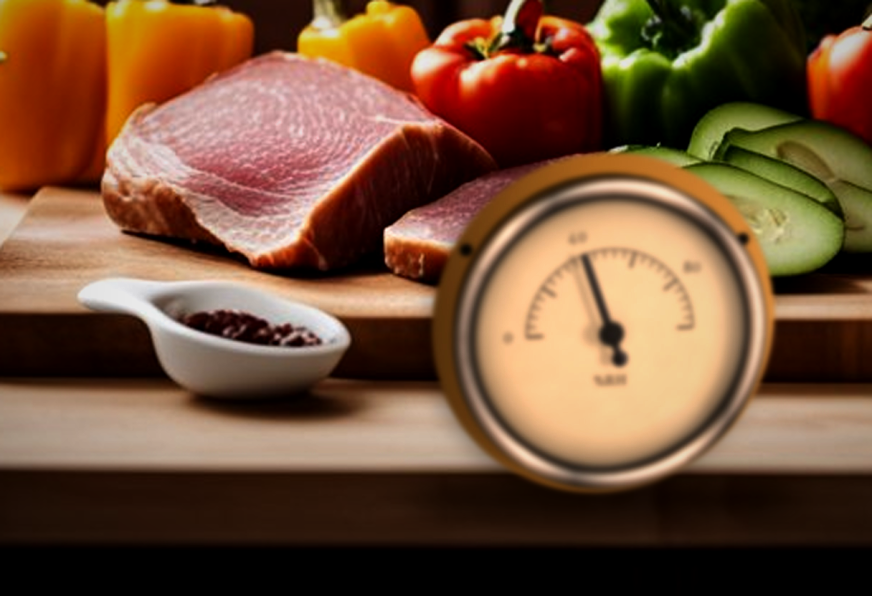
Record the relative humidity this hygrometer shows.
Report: 40 %
